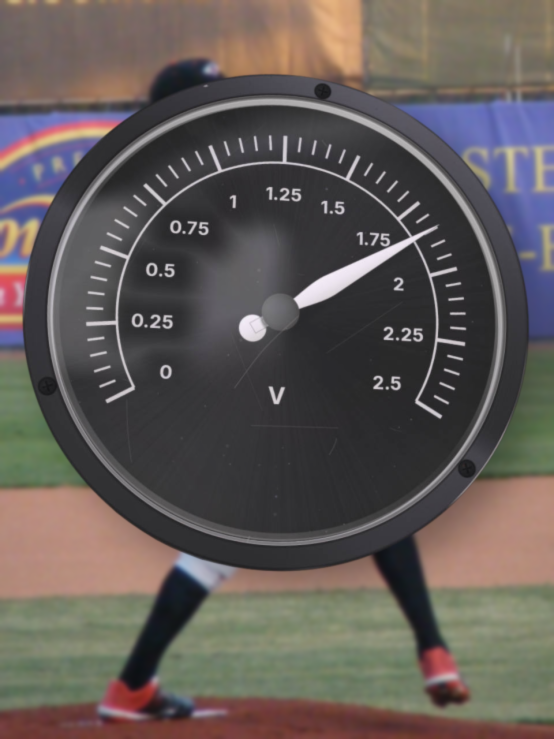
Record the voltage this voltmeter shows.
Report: 1.85 V
